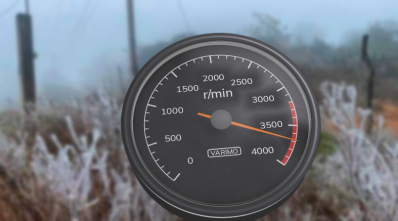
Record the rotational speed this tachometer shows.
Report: 3700 rpm
